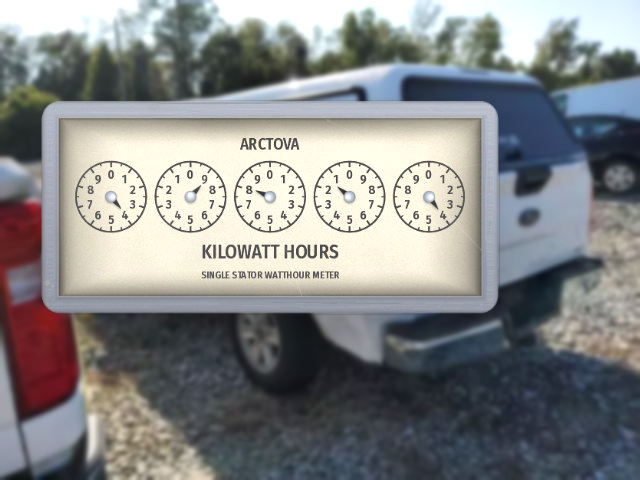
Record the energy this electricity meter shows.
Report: 38814 kWh
